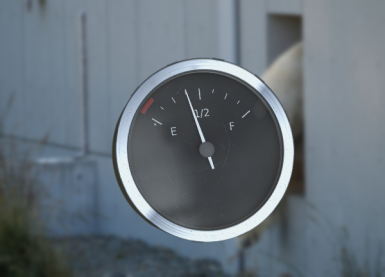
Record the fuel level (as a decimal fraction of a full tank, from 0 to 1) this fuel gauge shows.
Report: 0.375
